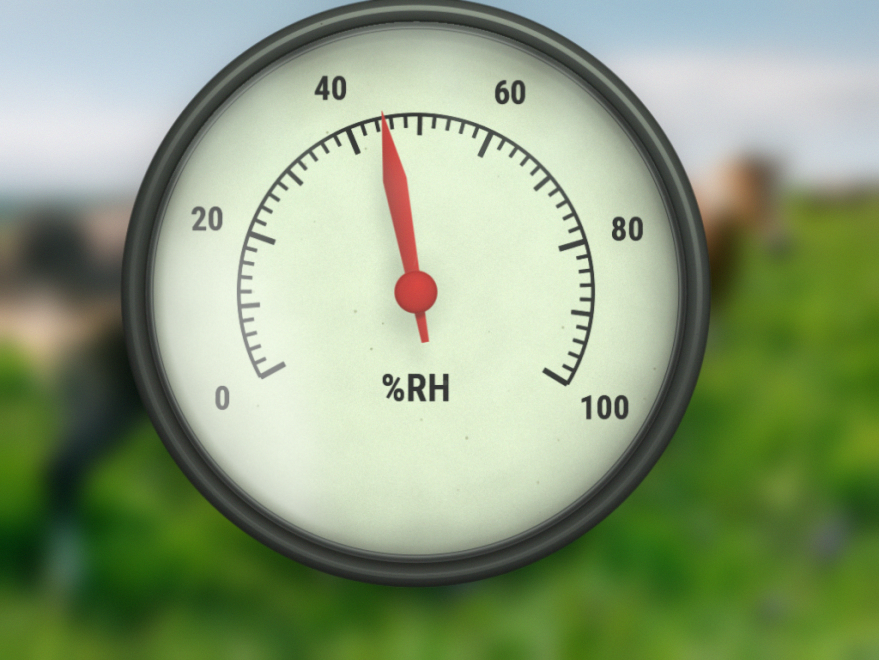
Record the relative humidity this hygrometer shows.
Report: 45 %
